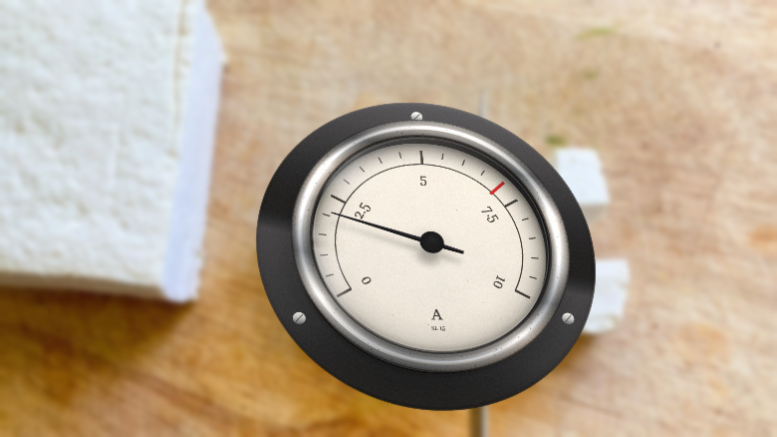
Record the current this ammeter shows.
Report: 2 A
